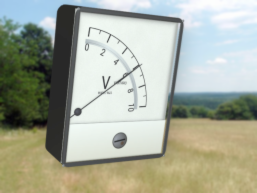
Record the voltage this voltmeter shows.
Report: 6 V
